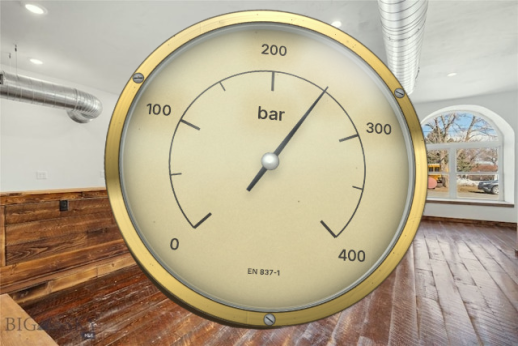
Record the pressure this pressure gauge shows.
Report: 250 bar
